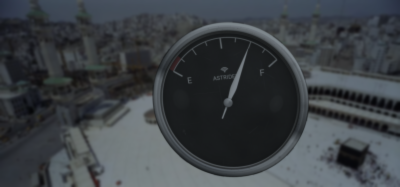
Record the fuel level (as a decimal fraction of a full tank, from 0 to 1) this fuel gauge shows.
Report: 0.75
